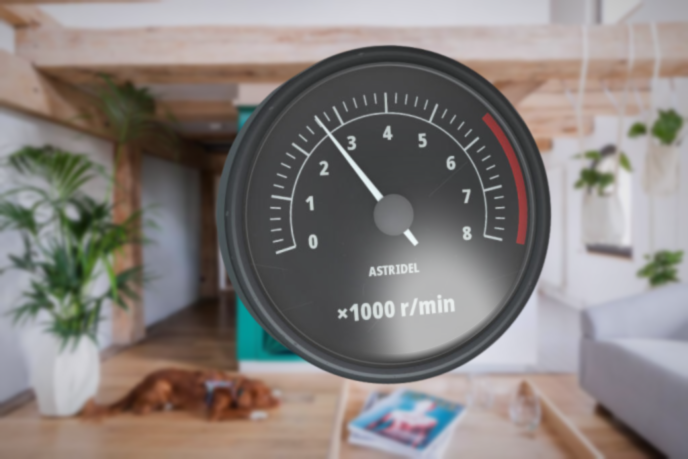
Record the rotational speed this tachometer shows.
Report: 2600 rpm
